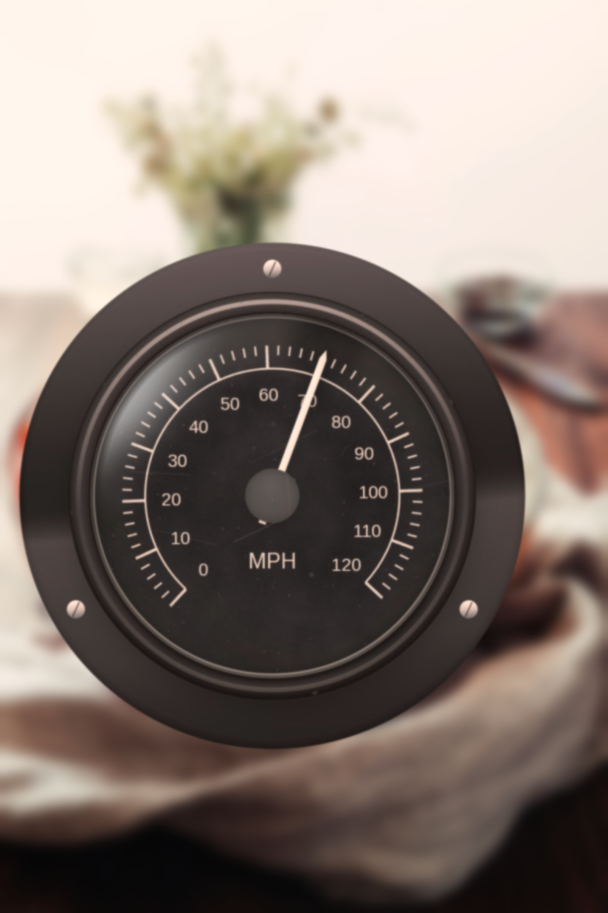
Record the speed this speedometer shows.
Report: 70 mph
